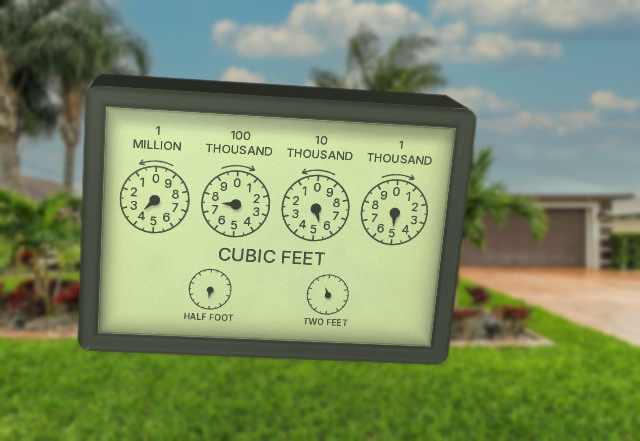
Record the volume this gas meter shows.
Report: 375500 ft³
